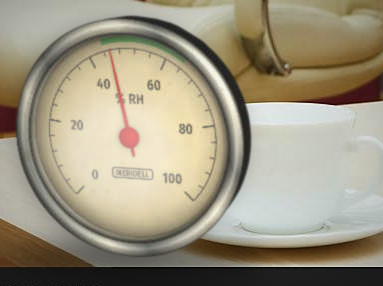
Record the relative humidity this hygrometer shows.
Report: 46 %
